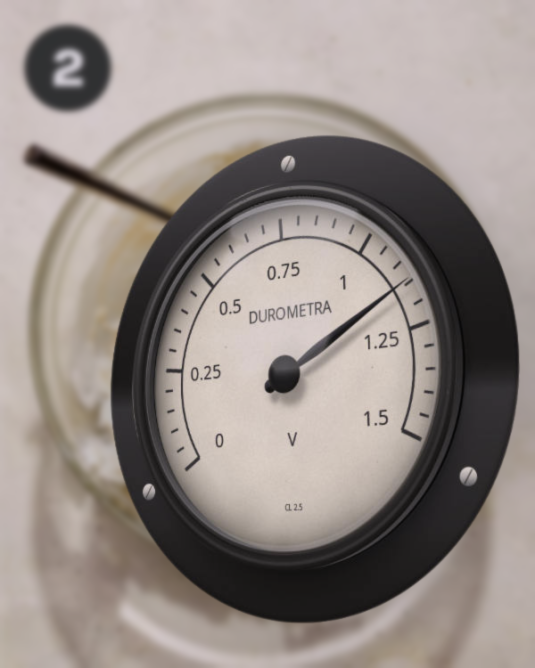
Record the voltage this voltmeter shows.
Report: 1.15 V
